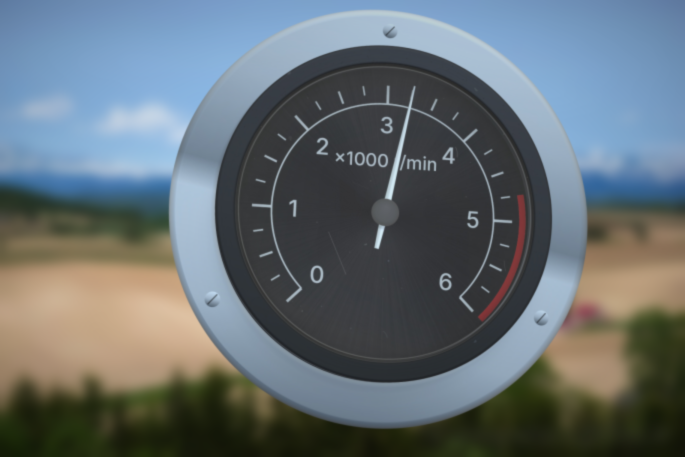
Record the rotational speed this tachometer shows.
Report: 3250 rpm
